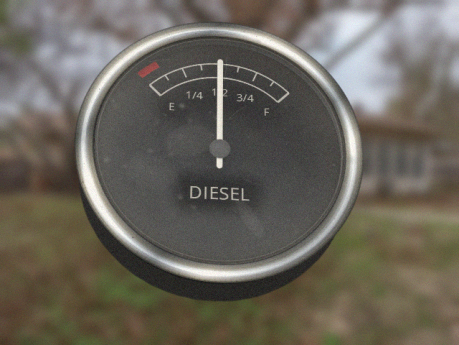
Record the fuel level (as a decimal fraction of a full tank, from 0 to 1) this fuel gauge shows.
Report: 0.5
